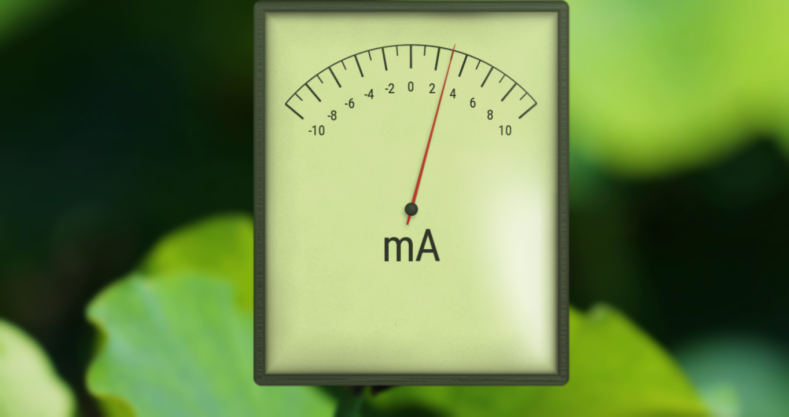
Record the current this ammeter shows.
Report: 3 mA
